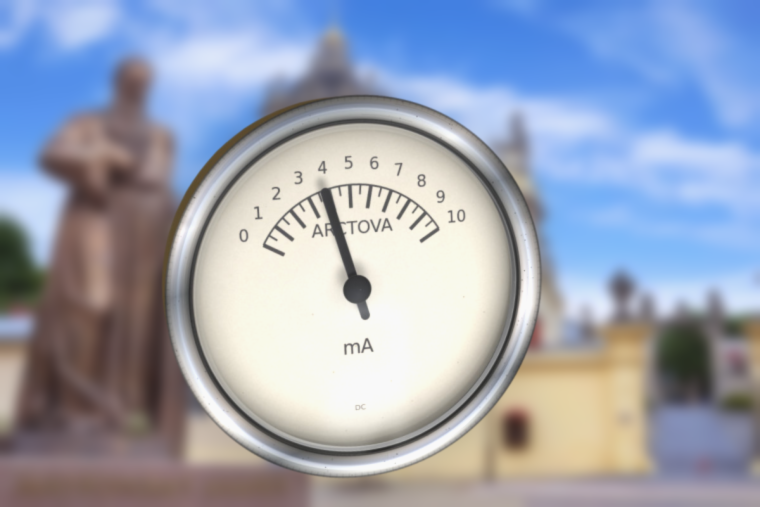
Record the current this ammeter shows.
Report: 3.75 mA
